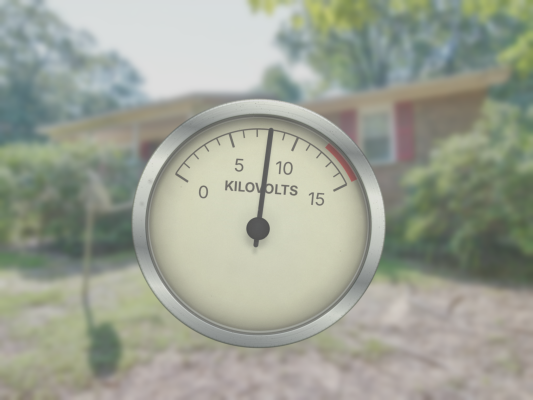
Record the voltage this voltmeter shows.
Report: 8 kV
